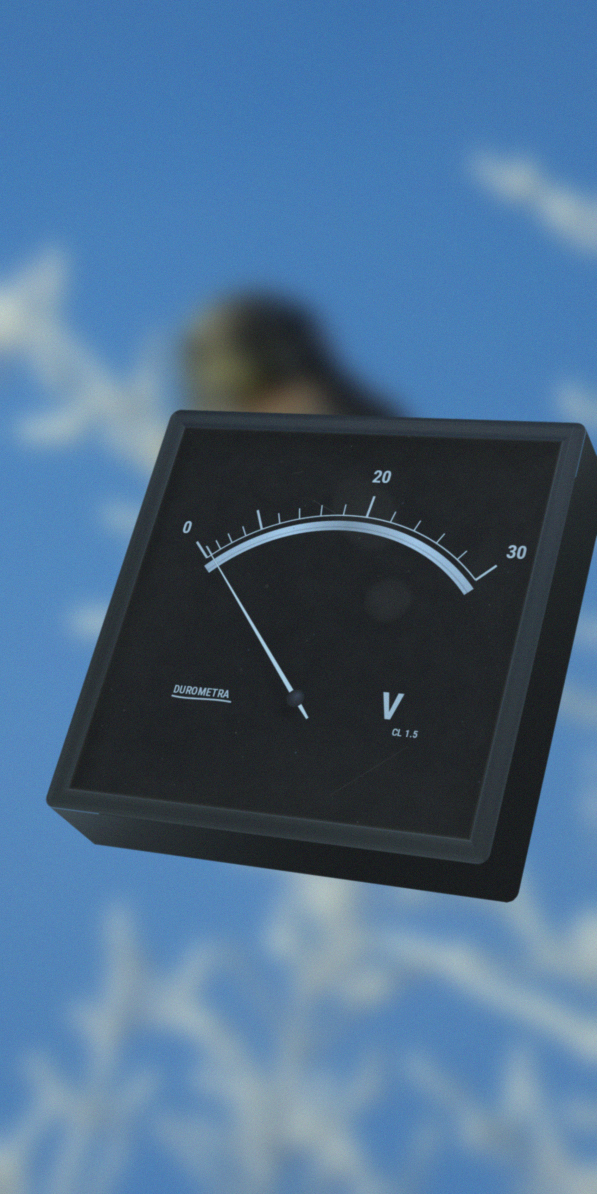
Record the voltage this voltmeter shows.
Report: 2 V
